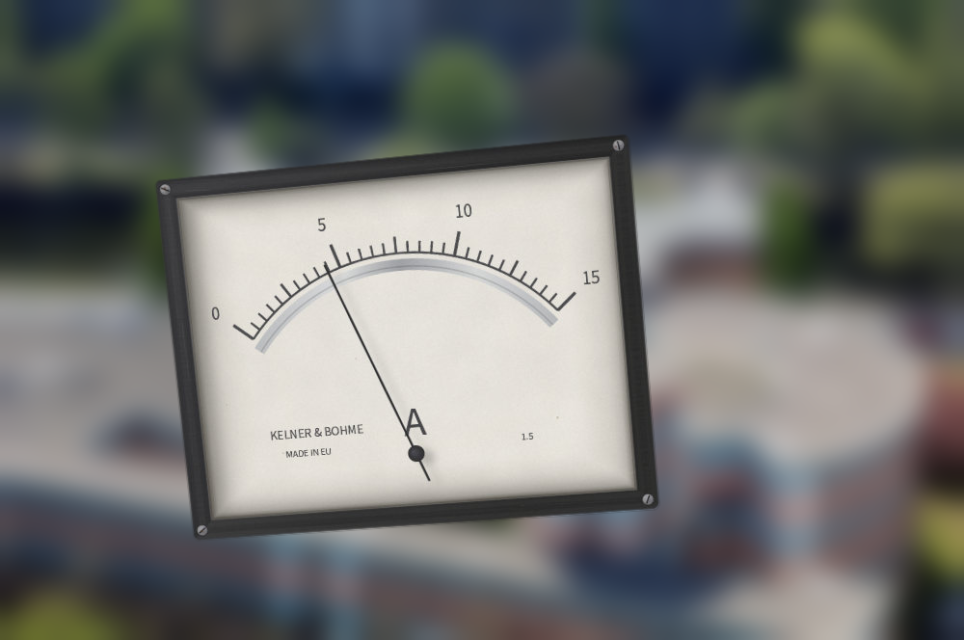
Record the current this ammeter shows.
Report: 4.5 A
